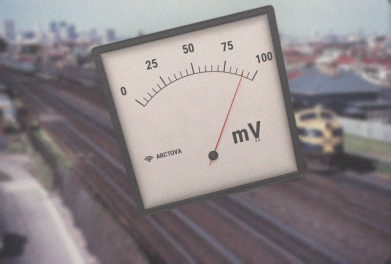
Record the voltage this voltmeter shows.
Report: 90 mV
